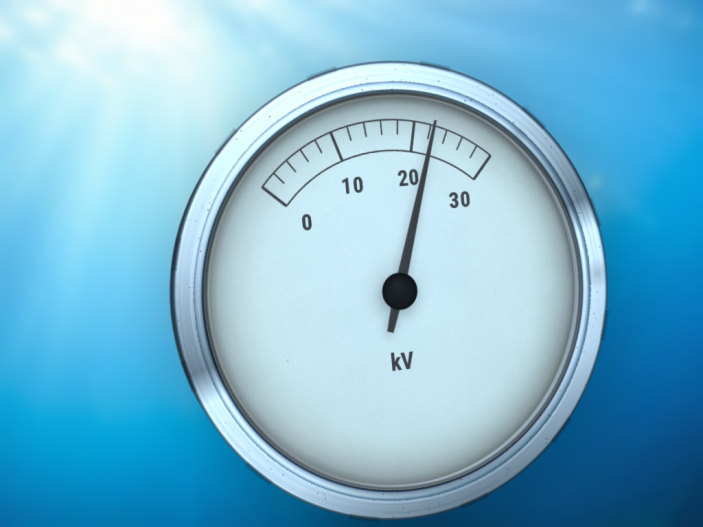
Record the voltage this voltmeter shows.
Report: 22 kV
